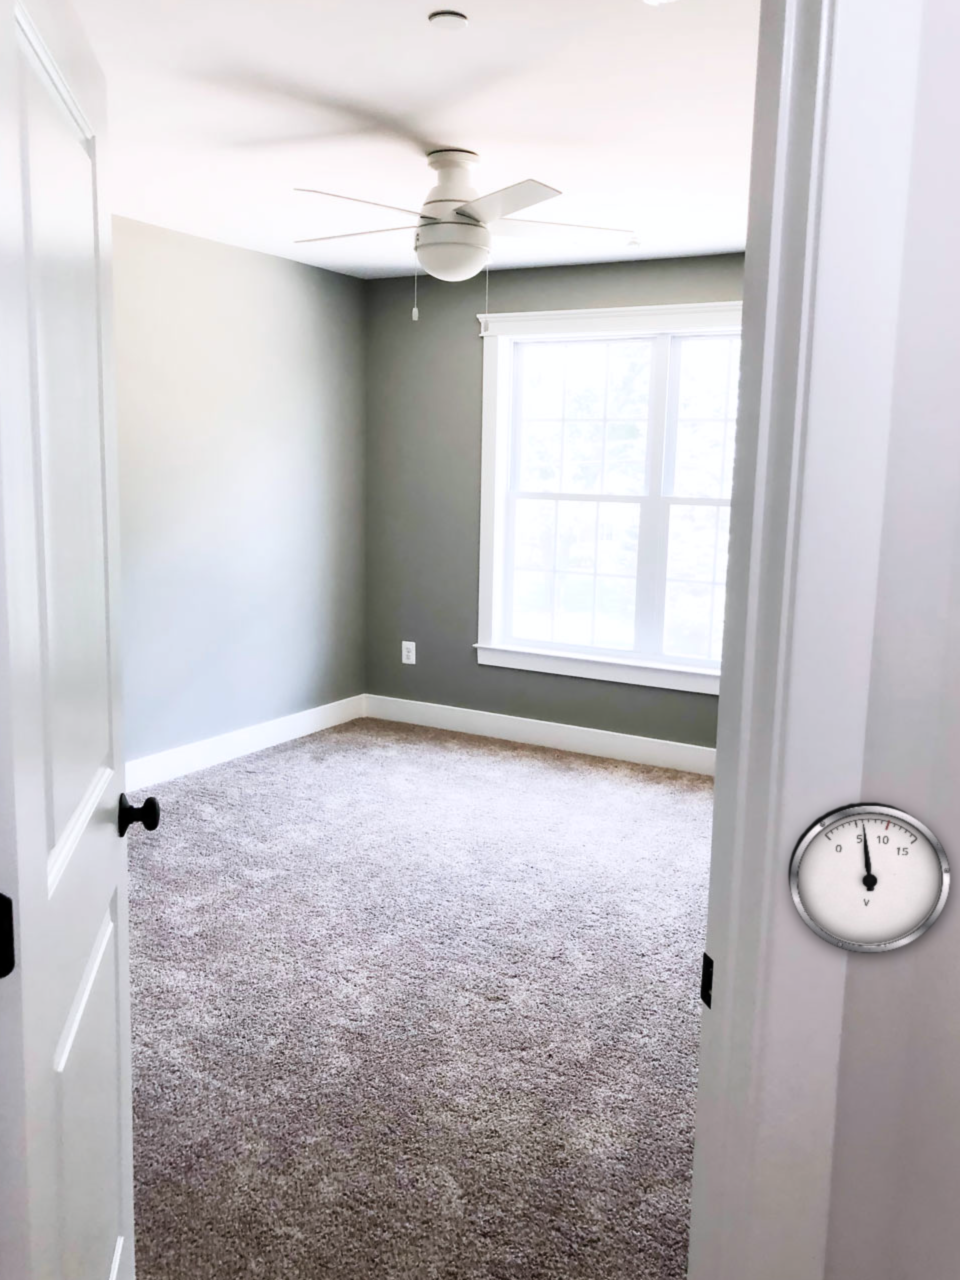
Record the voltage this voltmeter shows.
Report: 6 V
